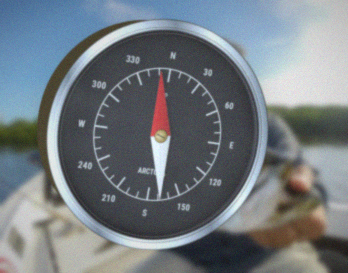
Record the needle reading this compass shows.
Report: 350 °
